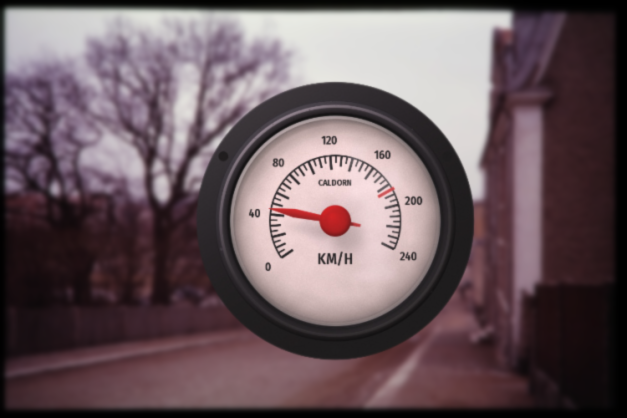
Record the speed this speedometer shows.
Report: 45 km/h
